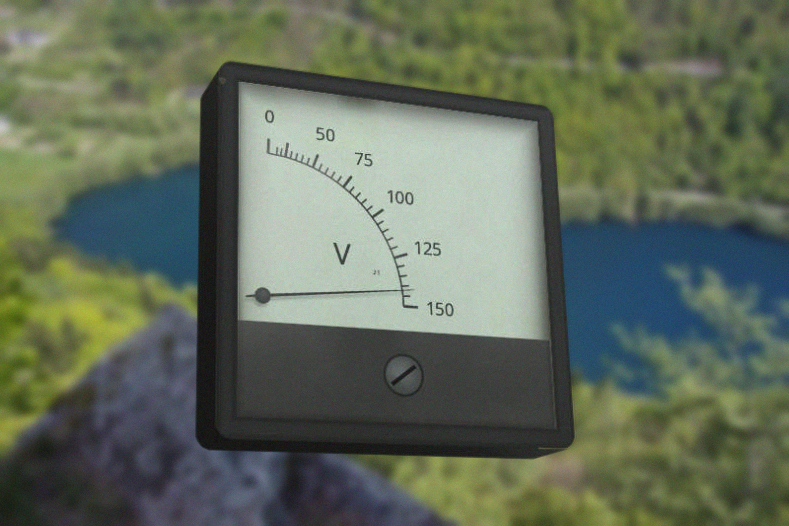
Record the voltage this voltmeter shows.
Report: 142.5 V
